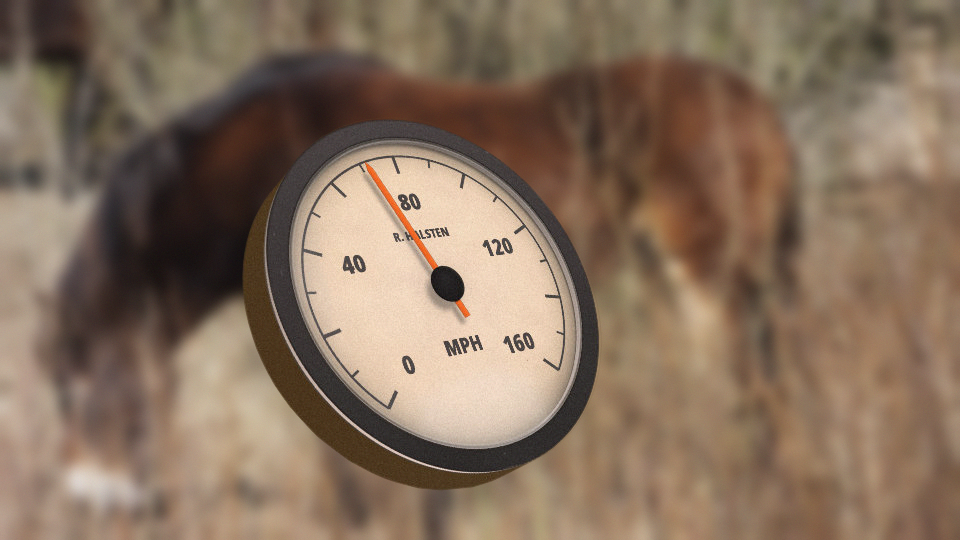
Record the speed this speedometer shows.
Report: 70 mph
